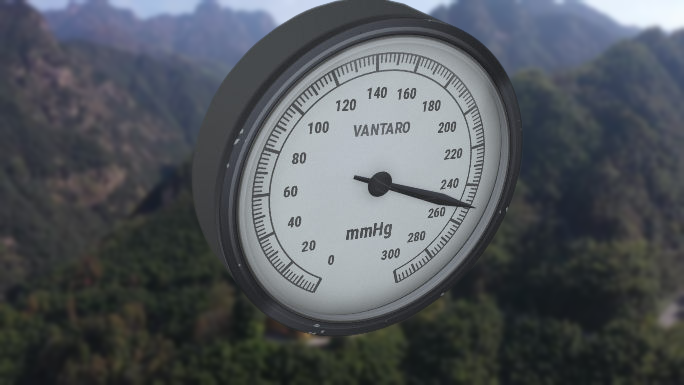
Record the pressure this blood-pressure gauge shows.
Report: 250 mmHg
